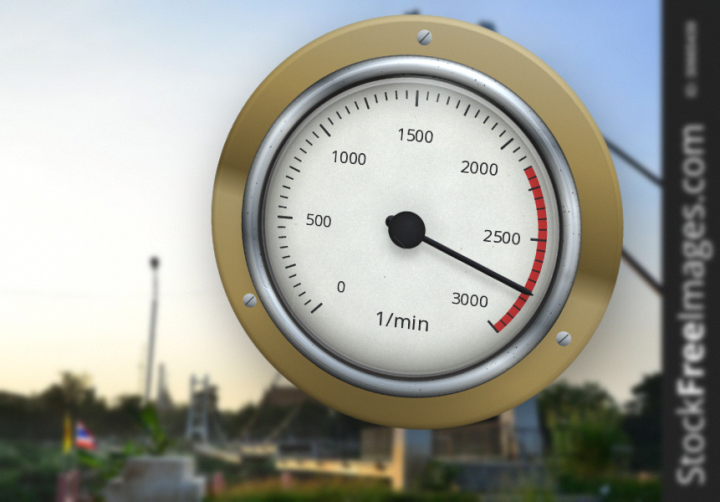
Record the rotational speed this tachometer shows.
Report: 2750 rpm
